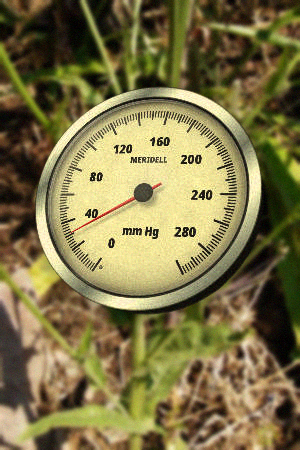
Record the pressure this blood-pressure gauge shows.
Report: 30 mmHg
